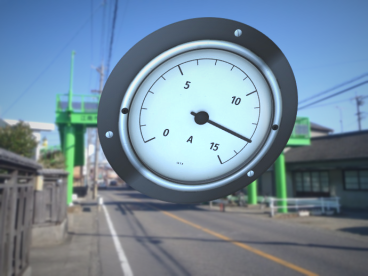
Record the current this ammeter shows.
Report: 13 A
